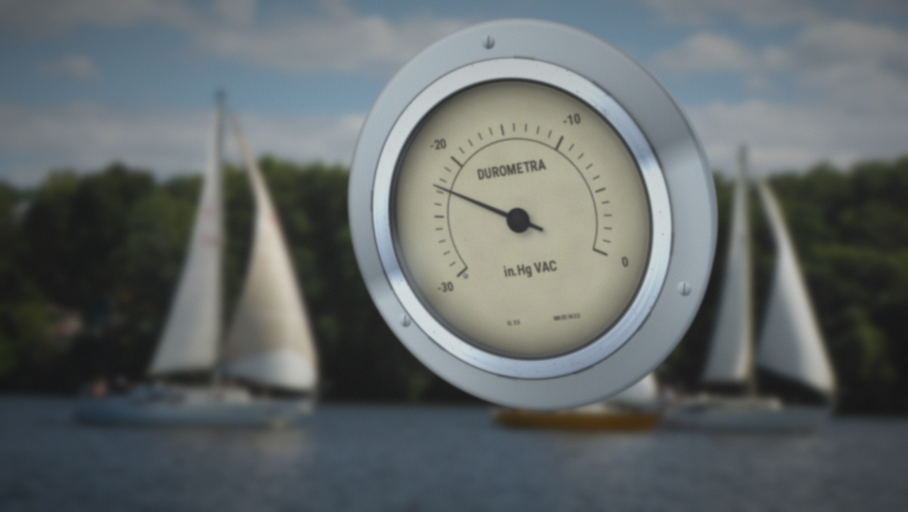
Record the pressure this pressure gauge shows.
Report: -22.5 inHg
